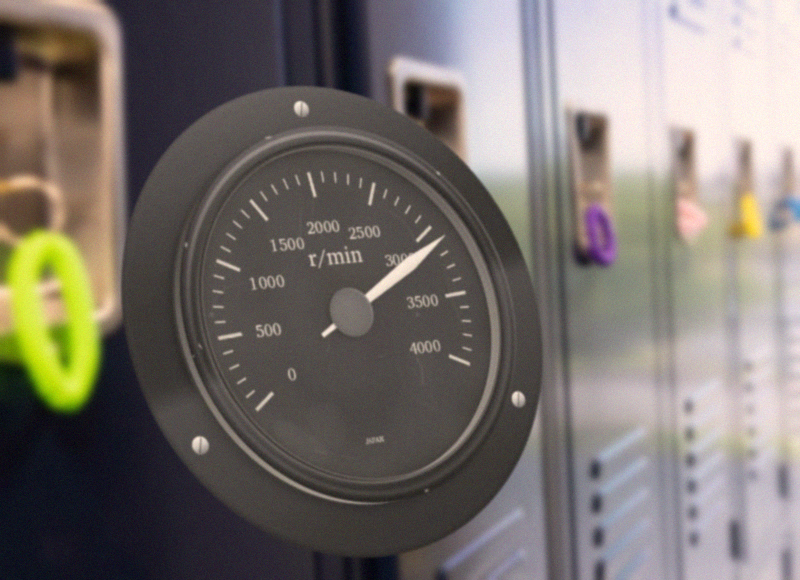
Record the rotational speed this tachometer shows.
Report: 3100 rpm
